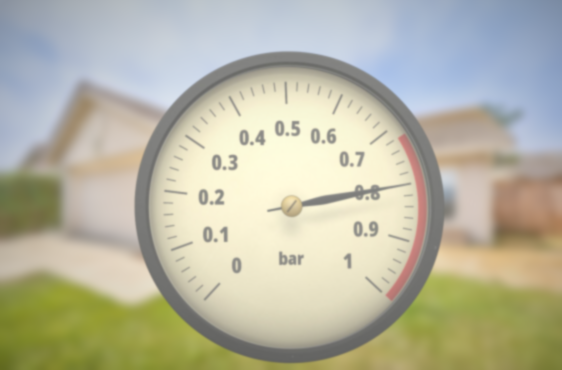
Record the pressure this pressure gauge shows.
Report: 0.8 bar
